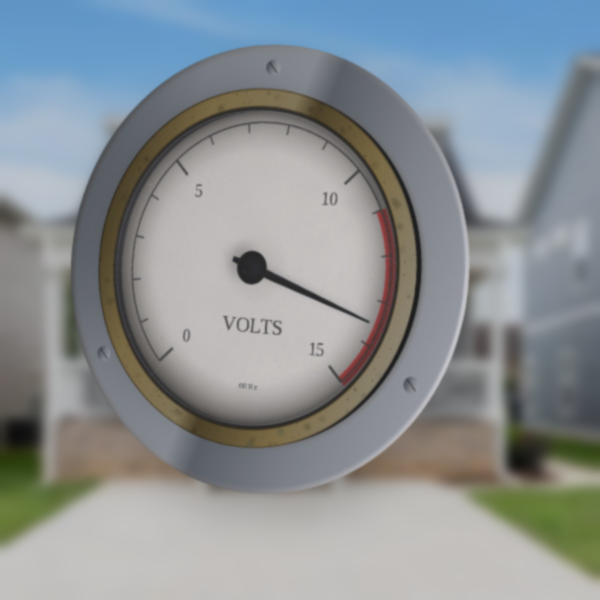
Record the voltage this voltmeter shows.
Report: 13.5 V
